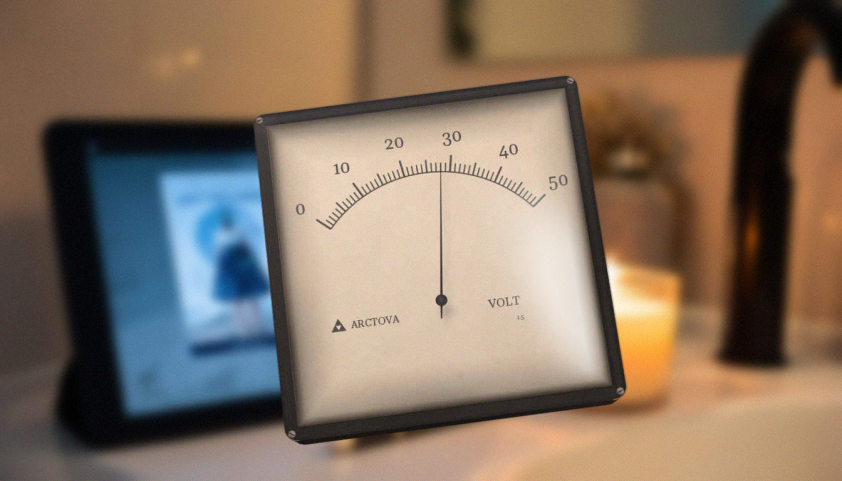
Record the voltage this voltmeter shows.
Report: 28 V
